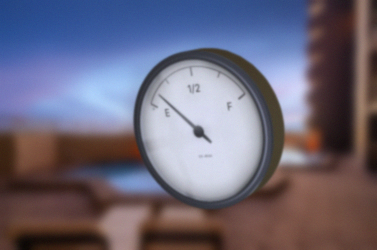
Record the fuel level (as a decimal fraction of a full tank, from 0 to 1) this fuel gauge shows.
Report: 0.125
